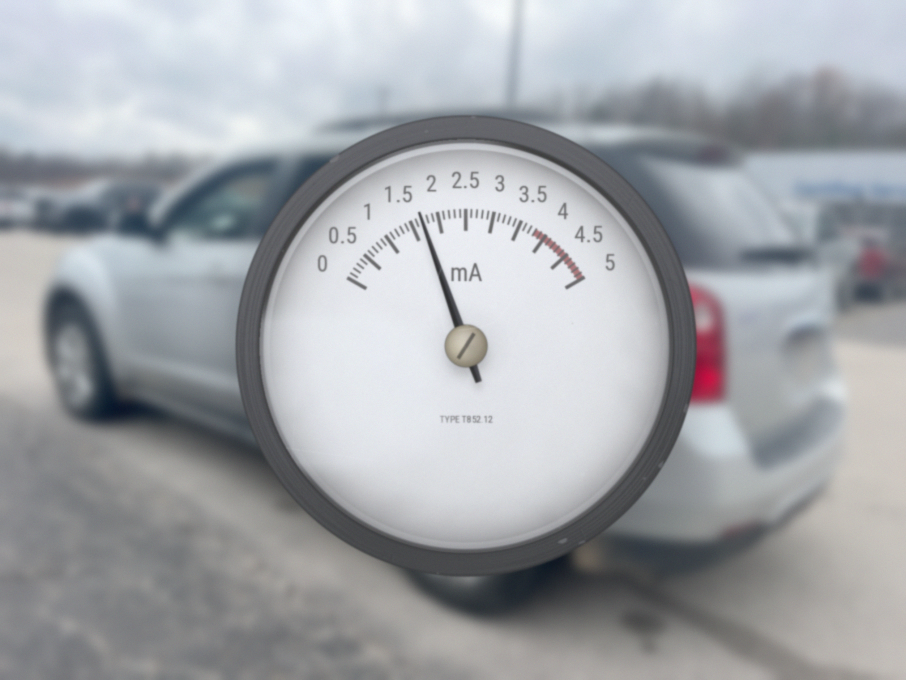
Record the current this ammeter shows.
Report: 1.7 mA
